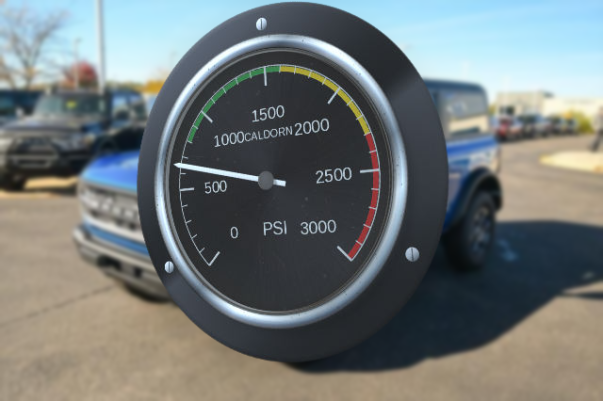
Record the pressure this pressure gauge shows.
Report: 650 psi
